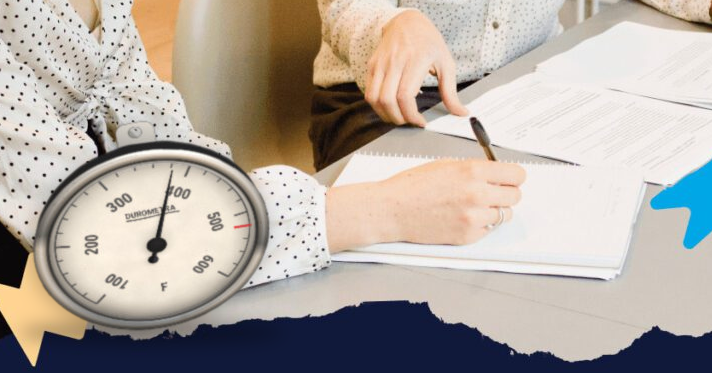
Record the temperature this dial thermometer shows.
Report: 380 °F
